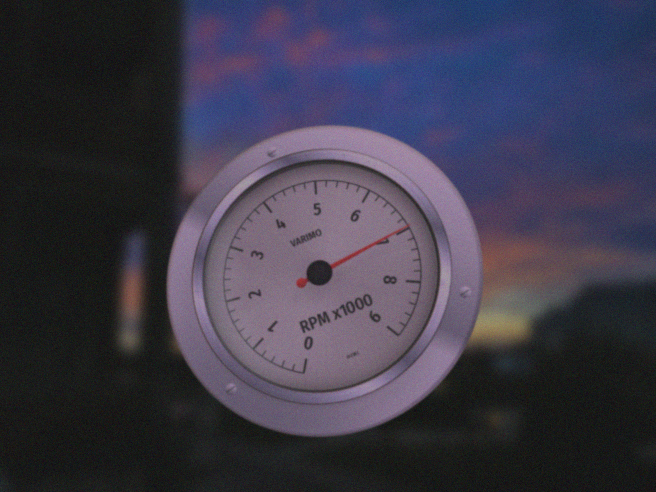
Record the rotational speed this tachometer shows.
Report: 7000 rpm
